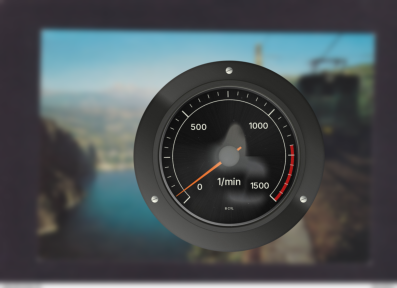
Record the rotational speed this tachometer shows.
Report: 50 rpm
